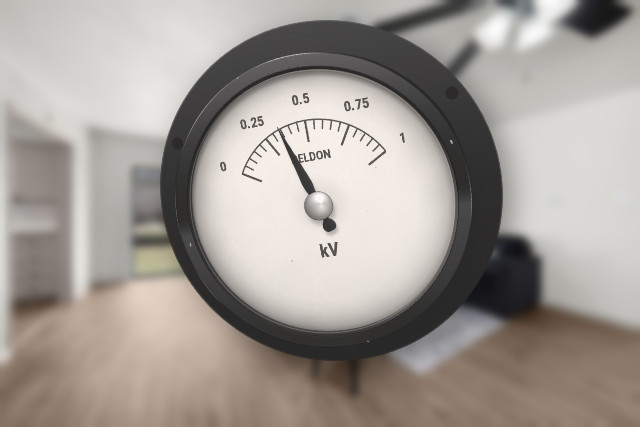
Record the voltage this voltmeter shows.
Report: 0.35 kV
